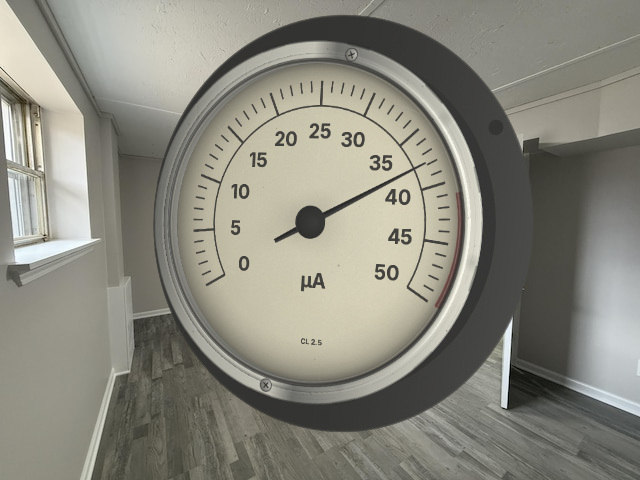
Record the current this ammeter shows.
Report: 38 µA
